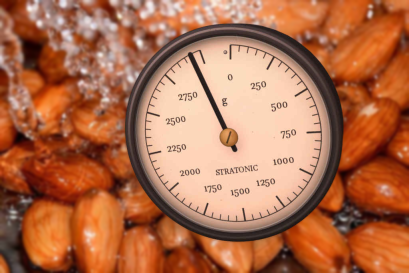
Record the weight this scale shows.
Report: 2950 g
